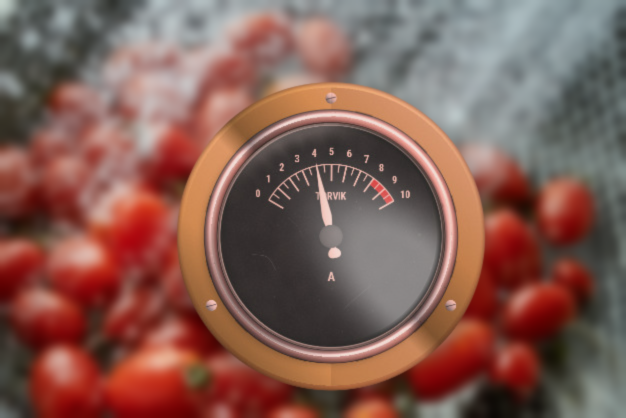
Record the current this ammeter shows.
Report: 4 A
